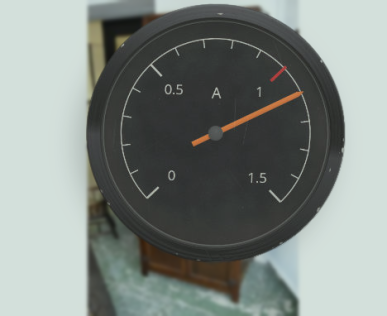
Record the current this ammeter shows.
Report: 1.1 A
